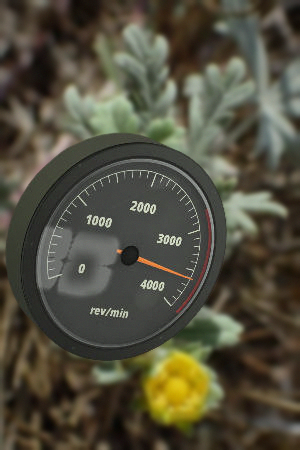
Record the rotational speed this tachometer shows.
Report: 3600 rpm
